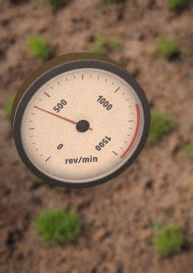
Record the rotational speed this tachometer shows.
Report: 400 rpm
